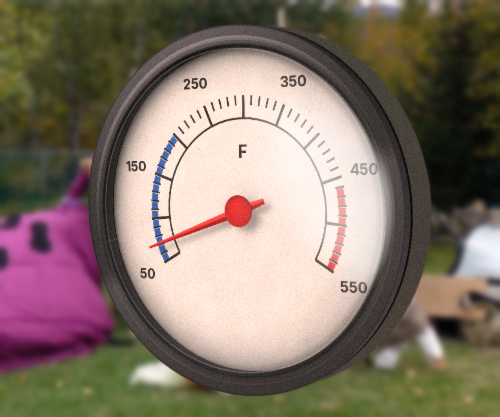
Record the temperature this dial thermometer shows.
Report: 70 °F
